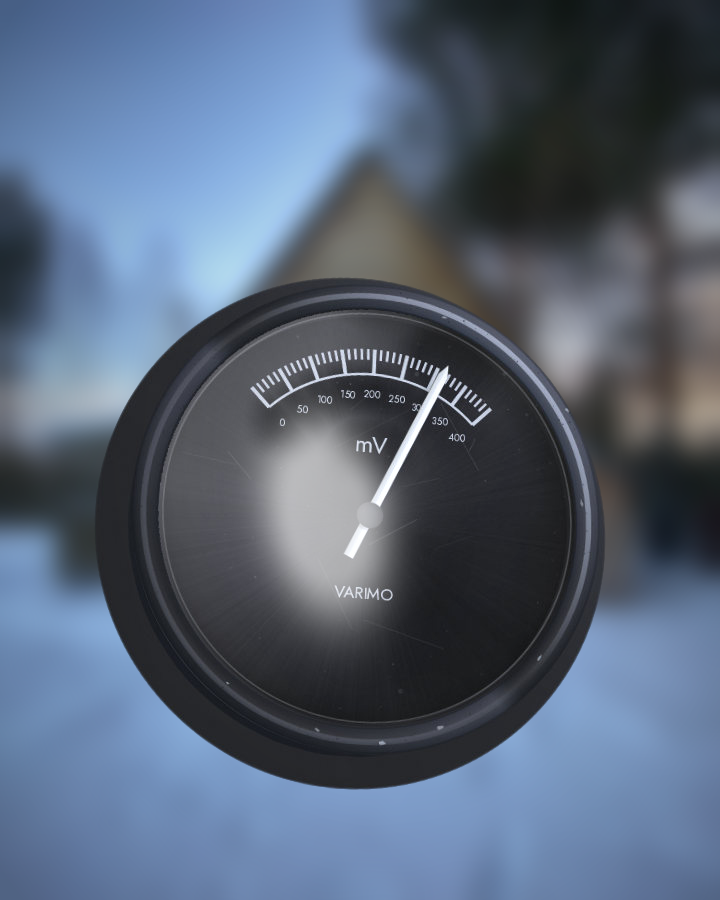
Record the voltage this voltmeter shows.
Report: 310 mV
